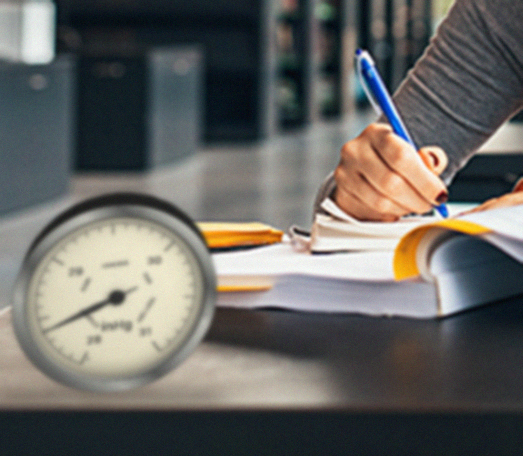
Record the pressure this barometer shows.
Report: 28.4 inHg
